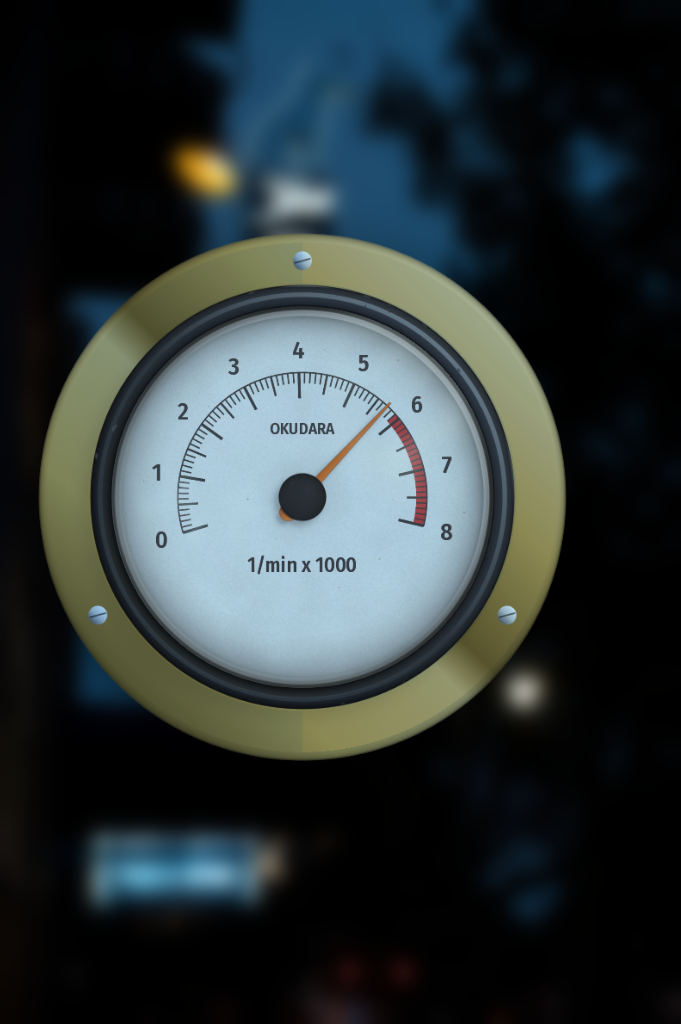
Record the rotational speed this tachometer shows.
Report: 5700 rpm
